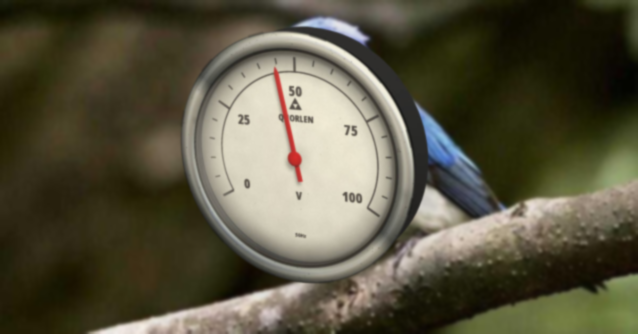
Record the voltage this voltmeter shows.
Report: 45 V
